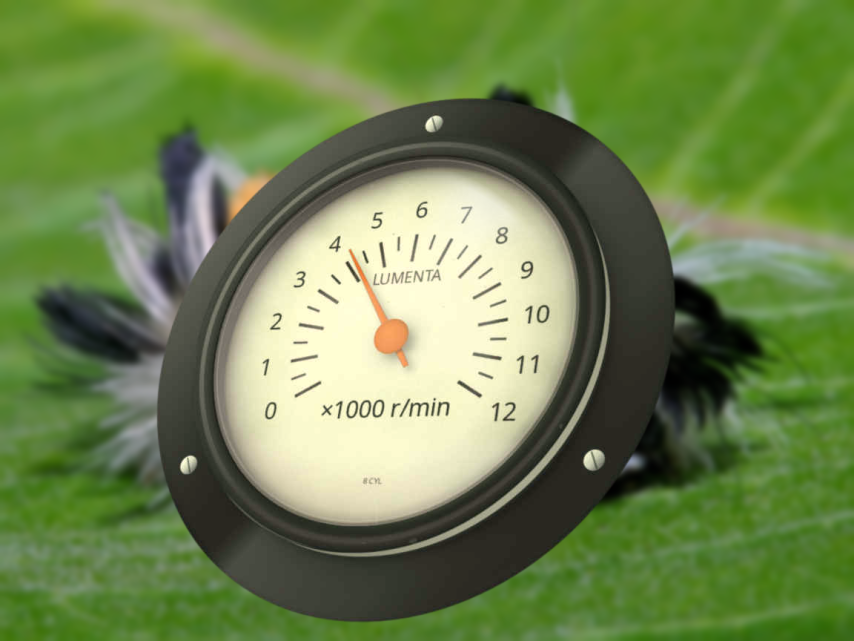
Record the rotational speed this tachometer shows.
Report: 4250 rpm
